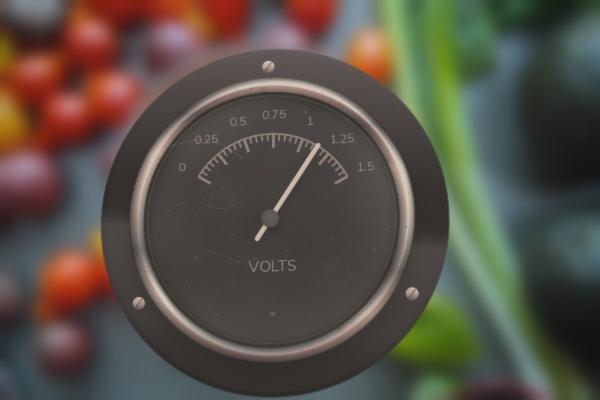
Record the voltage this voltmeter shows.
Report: 1.15 V
